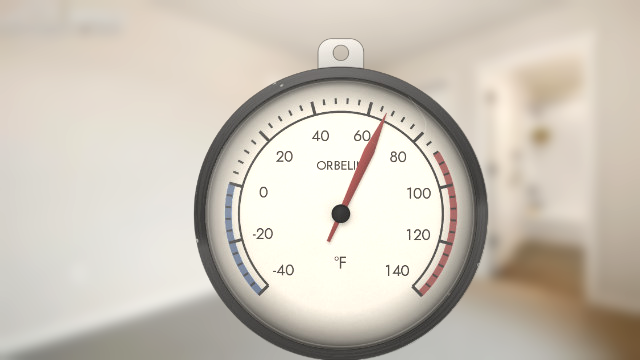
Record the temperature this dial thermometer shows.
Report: 66 °F
